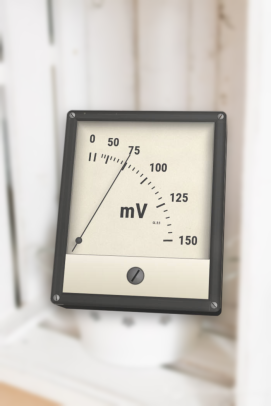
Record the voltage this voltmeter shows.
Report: 75 mV
